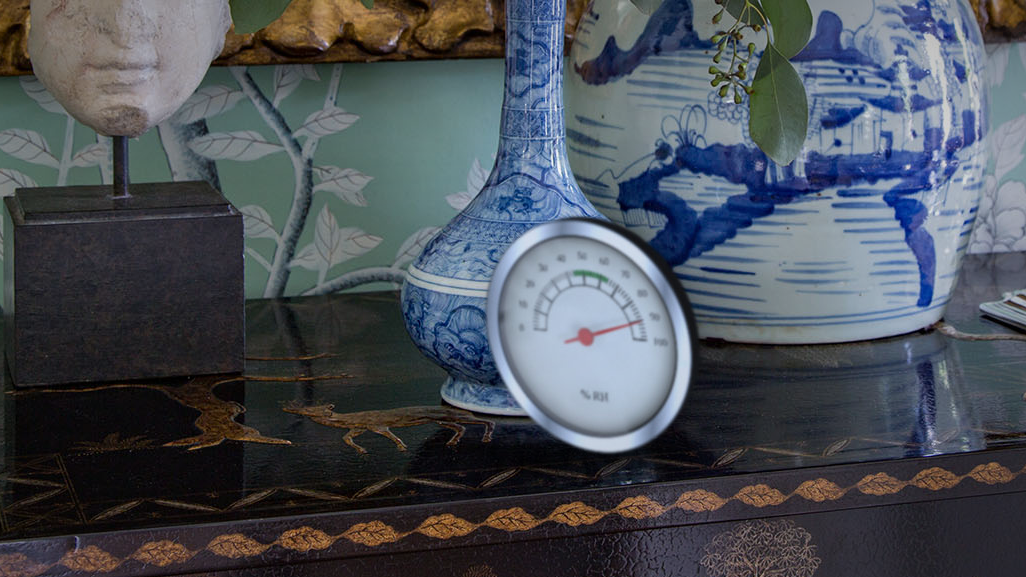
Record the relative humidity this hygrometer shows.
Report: 90 %
